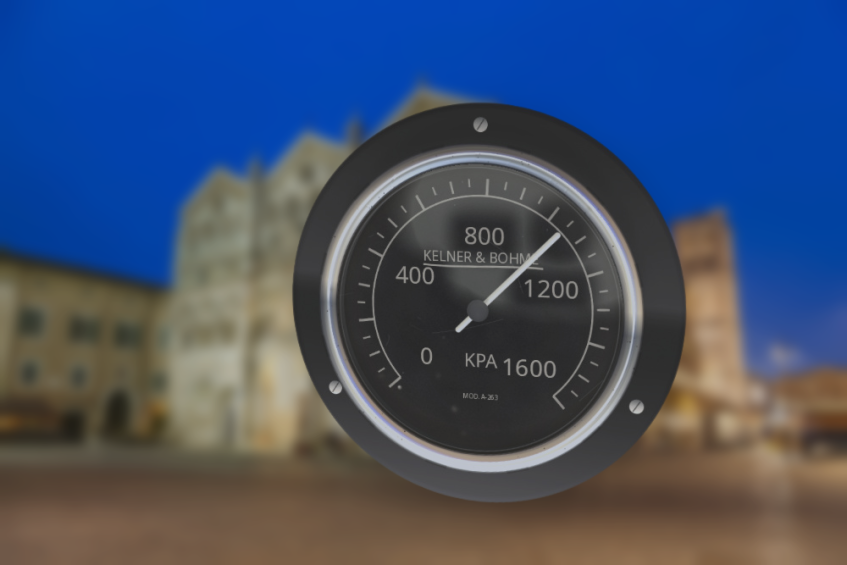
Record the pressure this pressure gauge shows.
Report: 1050 kPa
